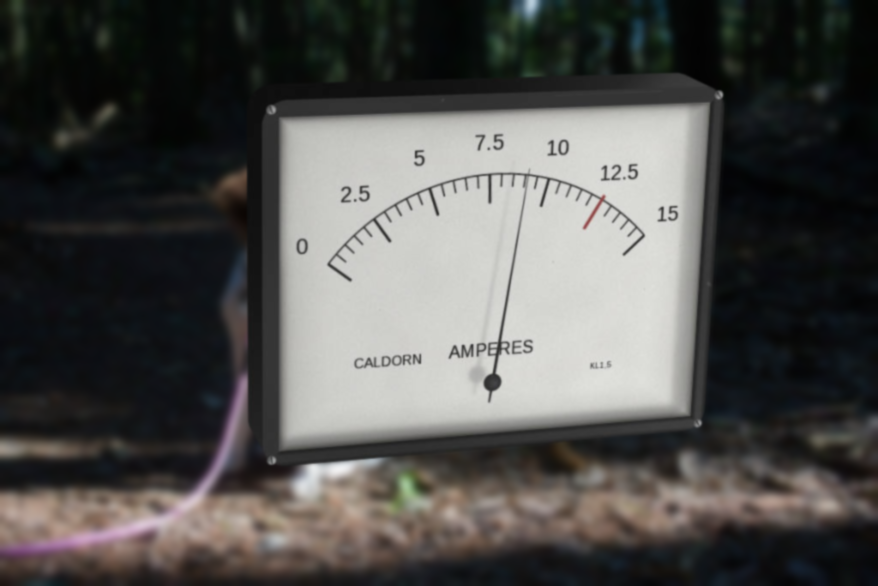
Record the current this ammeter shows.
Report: 9 A
